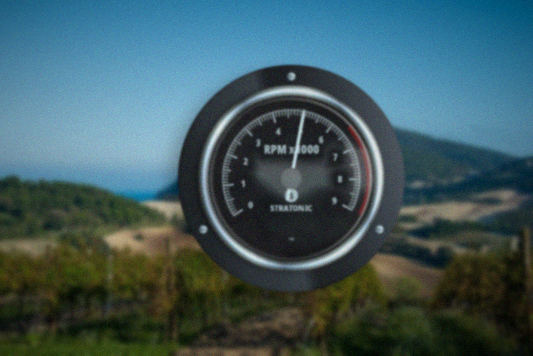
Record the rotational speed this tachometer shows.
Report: 5000 rpm
